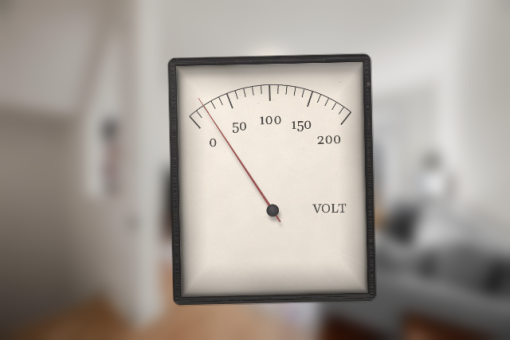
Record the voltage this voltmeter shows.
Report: 20 V
